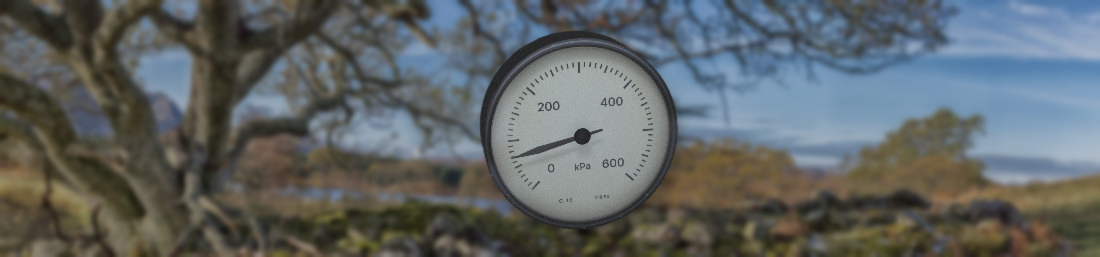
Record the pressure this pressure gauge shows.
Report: 70 kPa
